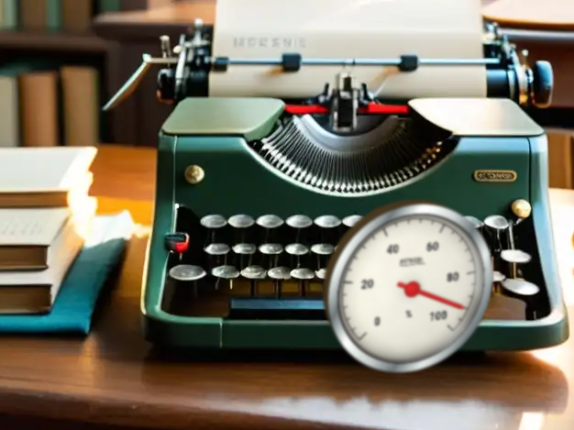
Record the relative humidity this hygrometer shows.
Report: 92 %
